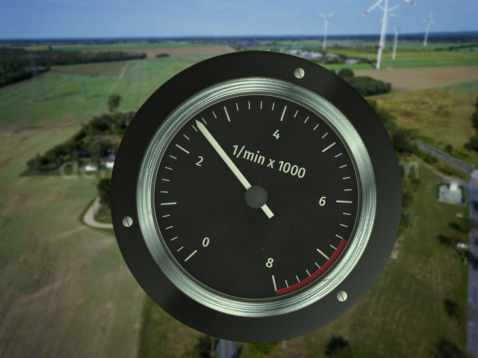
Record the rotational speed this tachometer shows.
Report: 2500 rpm
